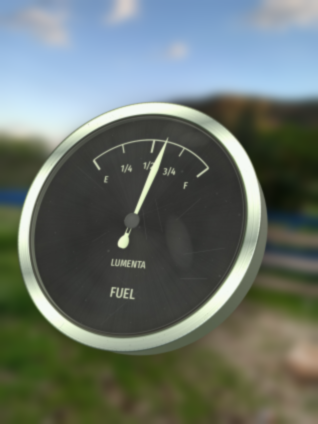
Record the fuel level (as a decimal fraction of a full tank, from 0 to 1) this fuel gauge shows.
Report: 0.625
